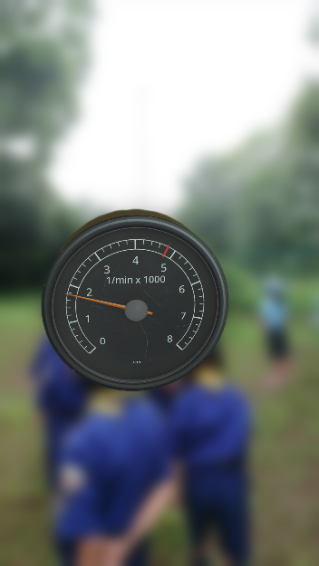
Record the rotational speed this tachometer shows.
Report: 1800 rpm
